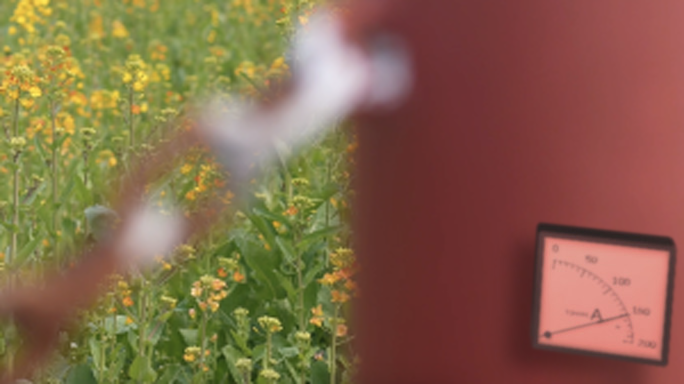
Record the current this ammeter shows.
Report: 150 A
